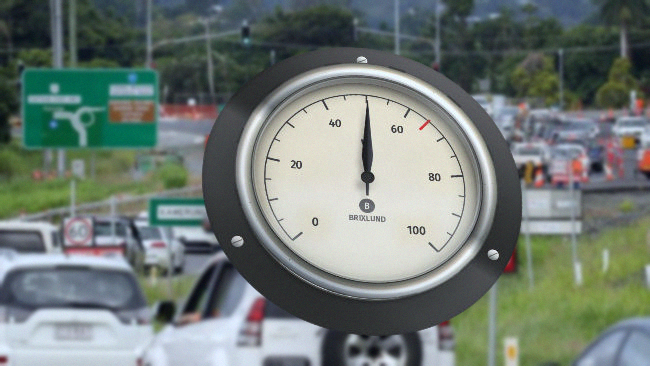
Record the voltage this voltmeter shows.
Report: 50 V
